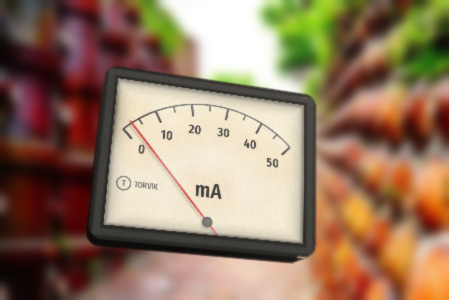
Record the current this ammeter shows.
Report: 2.5 mA
